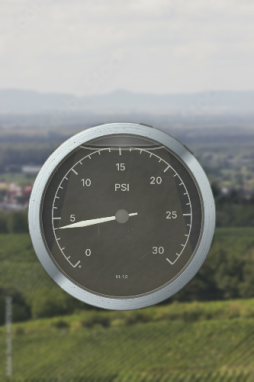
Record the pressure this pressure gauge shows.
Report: 4 psi
